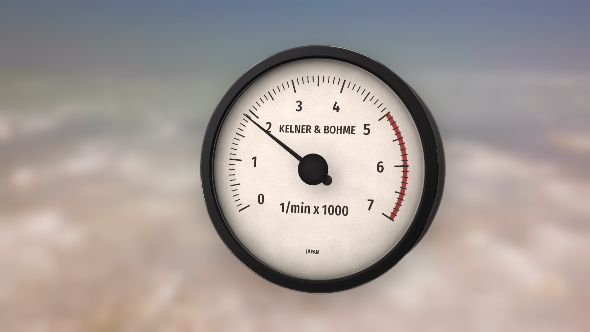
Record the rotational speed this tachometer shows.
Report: 1900 rpm
